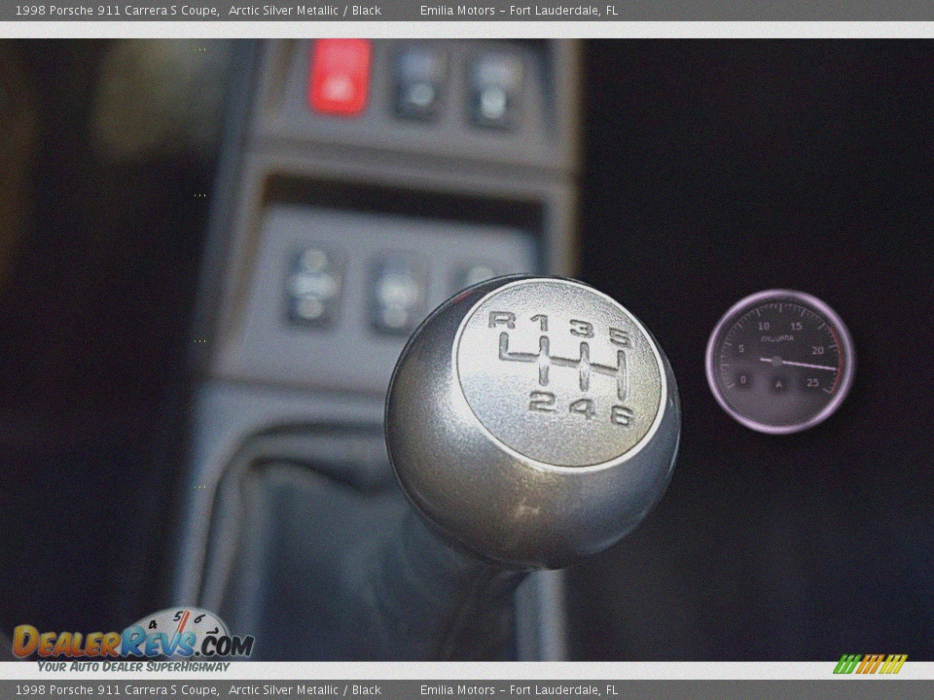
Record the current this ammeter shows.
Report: 22.5 A
